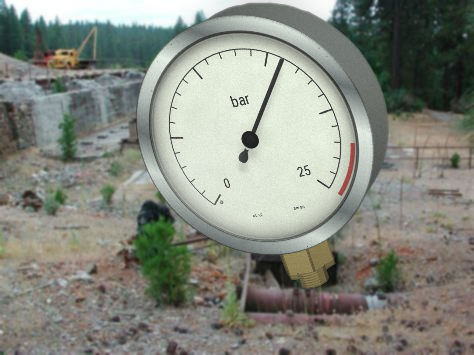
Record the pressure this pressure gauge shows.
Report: 16 bar
